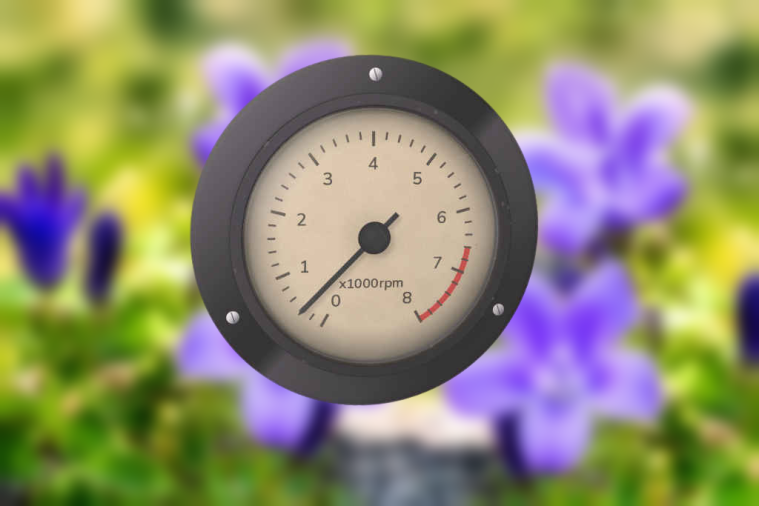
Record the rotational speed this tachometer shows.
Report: 400 rpm
